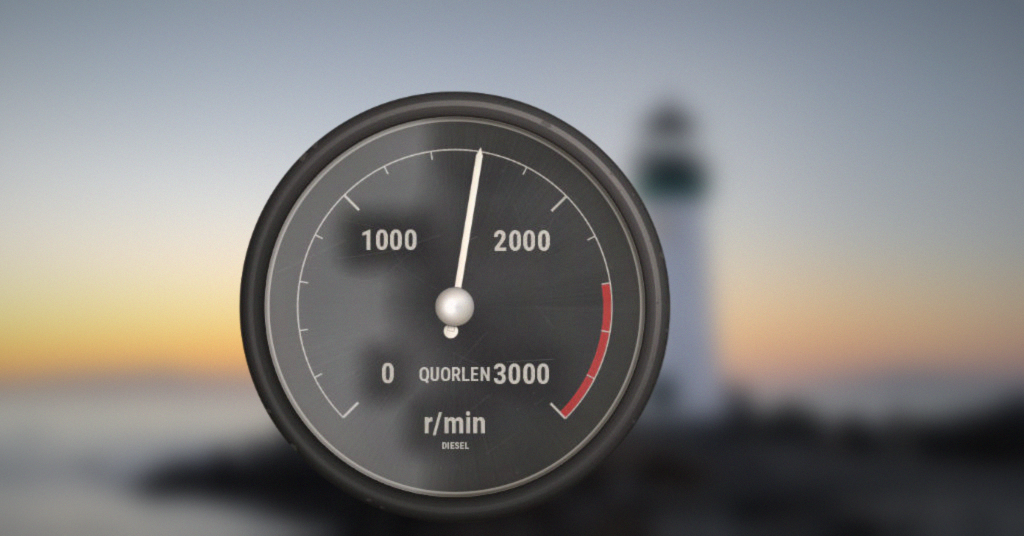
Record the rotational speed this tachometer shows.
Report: 1600 rpm
